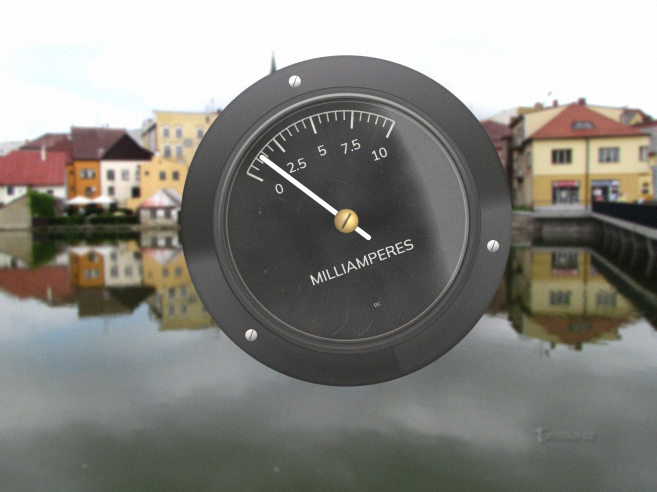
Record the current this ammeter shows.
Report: 1.25 mA
